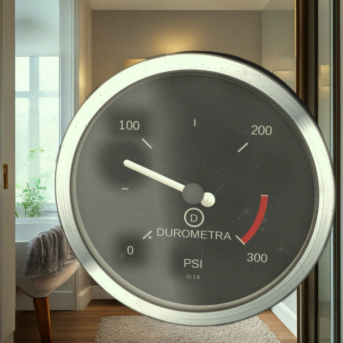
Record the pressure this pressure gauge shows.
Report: 75 psi
